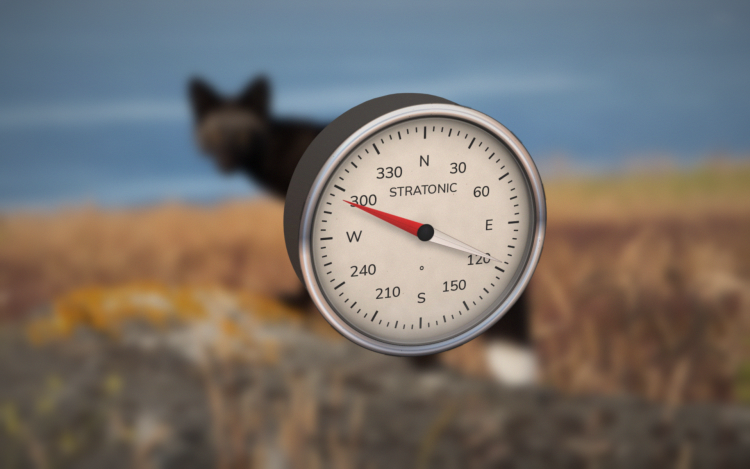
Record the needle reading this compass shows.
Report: 295 °
